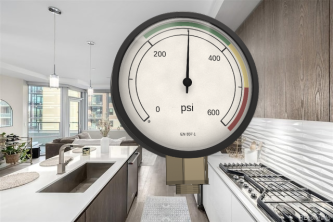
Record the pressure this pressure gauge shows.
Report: 300 psi
